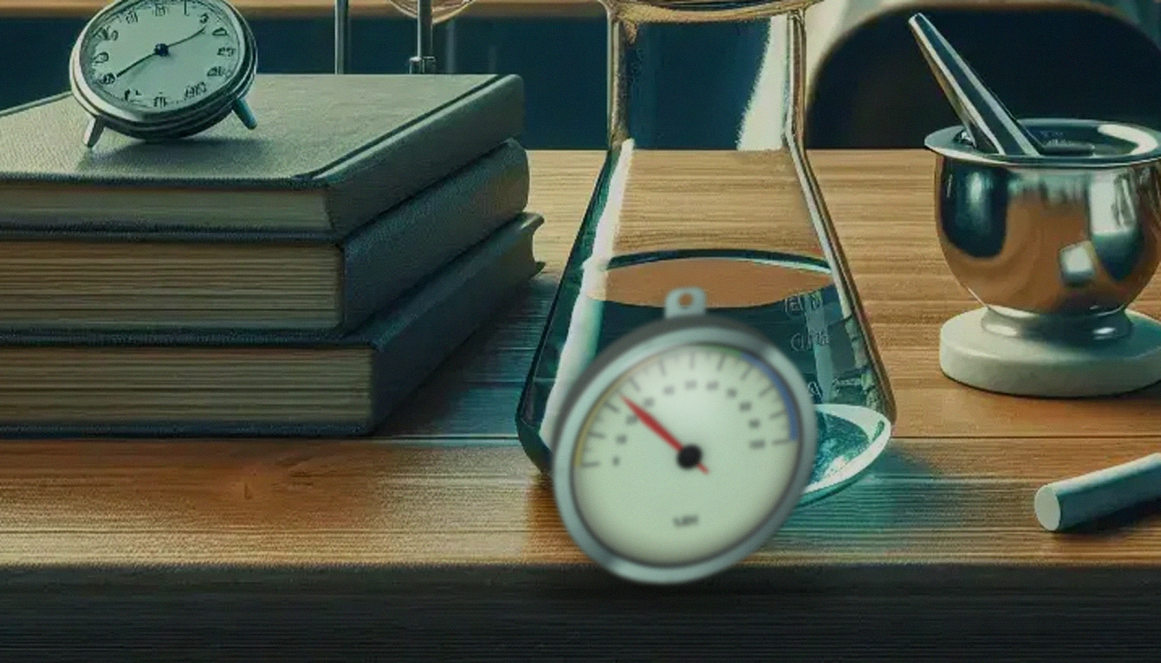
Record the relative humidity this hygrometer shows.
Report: 25 %
